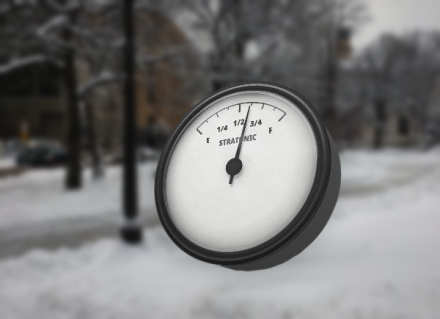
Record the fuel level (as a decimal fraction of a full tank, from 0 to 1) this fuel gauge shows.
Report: 0.625
